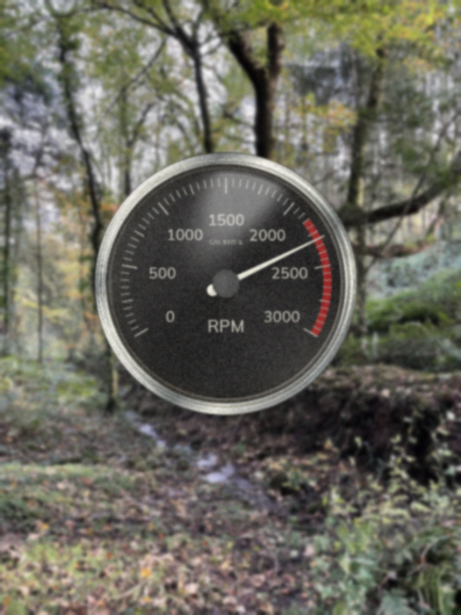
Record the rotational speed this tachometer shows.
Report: 2300 rpm
